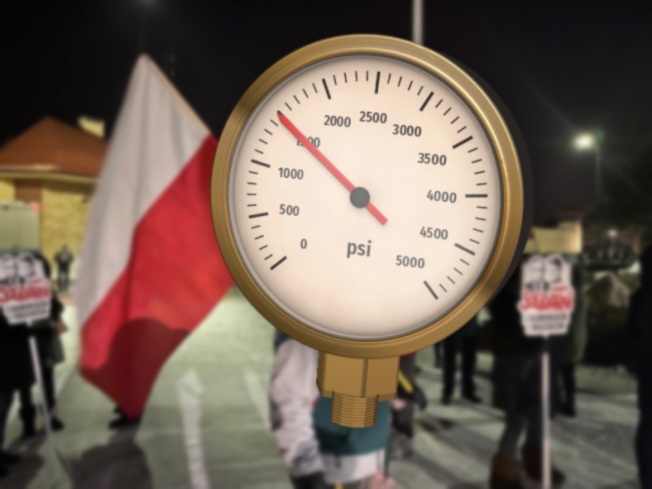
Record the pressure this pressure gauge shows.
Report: 1500 psi
